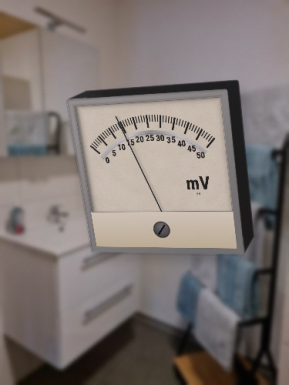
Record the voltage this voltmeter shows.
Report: 15 mV
